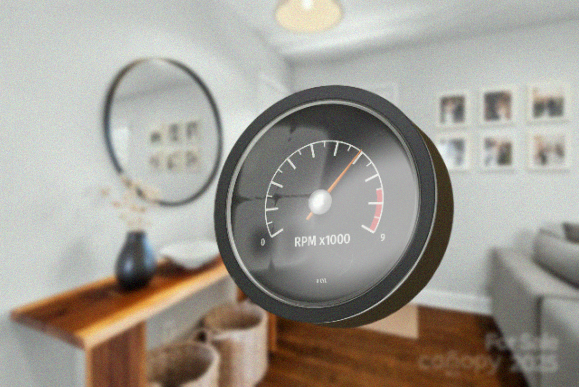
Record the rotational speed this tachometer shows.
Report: 6000 rpm
